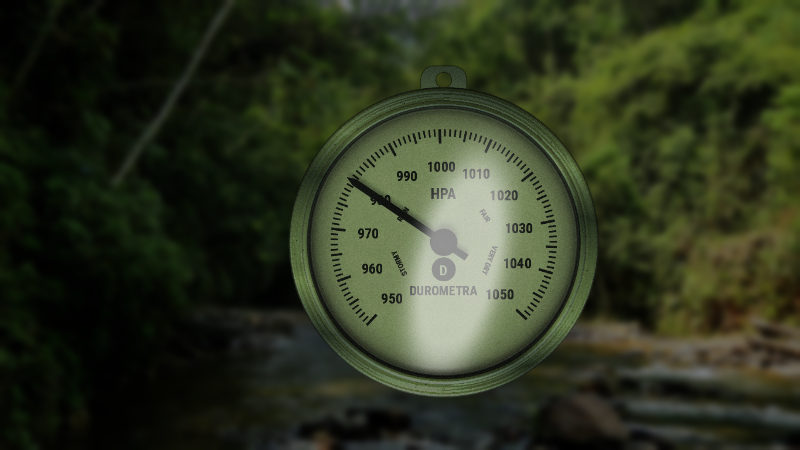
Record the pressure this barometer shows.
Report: 980 hPa
